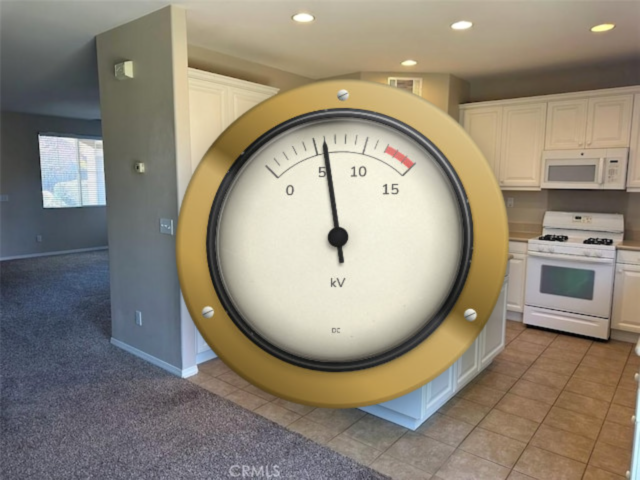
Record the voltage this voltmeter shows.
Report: 6 kV
